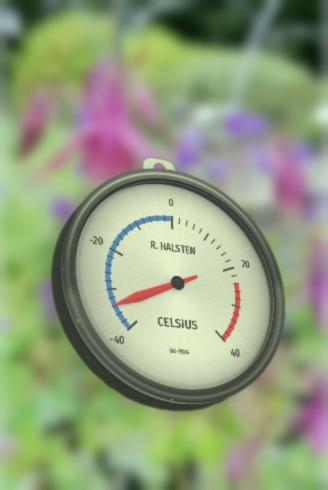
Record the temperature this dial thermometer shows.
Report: -34 °C
